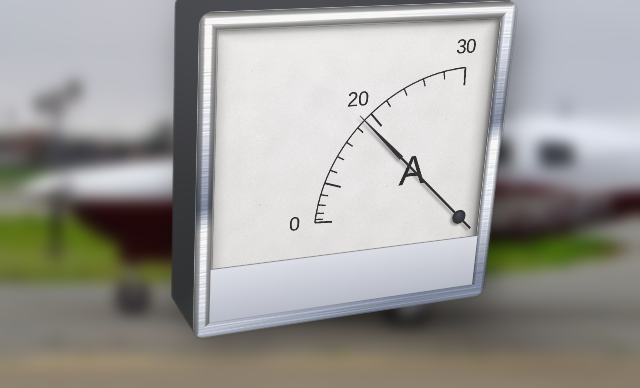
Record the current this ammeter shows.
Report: 19 A
